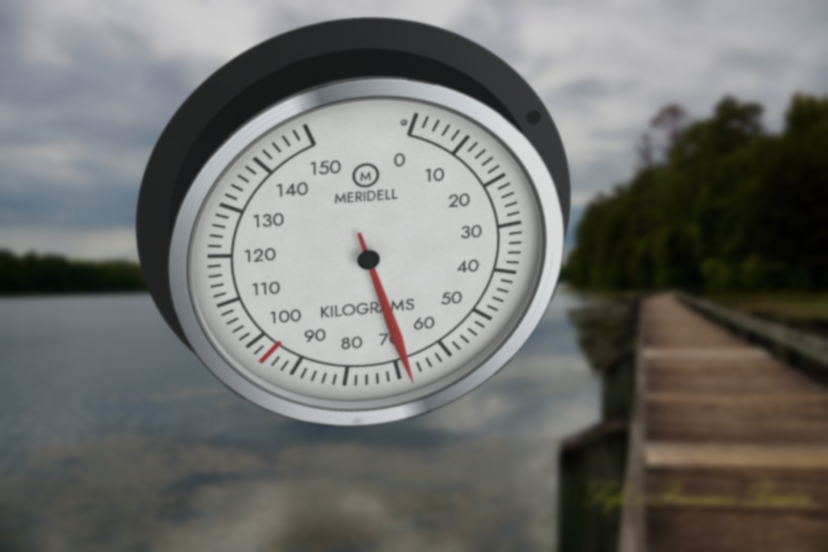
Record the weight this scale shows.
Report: 68 kg
